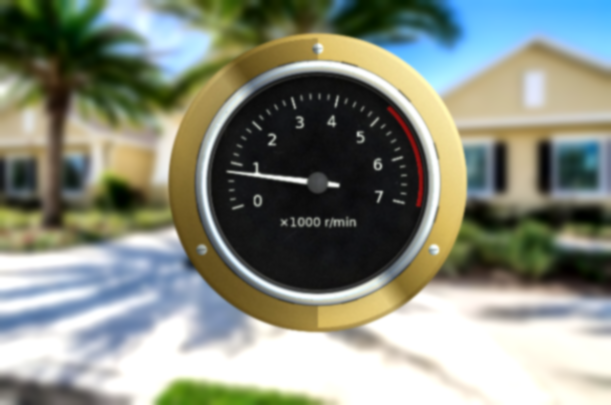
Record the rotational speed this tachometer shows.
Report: 800 rpm
